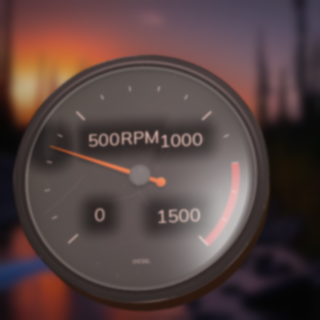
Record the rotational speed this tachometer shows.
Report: 350 rpm
